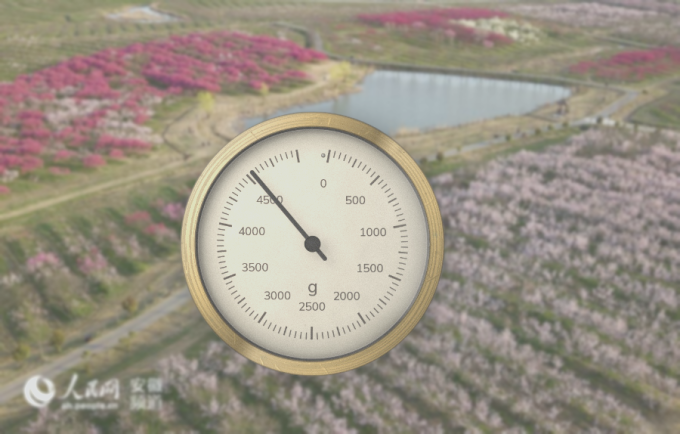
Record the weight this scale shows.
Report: 4550 g
